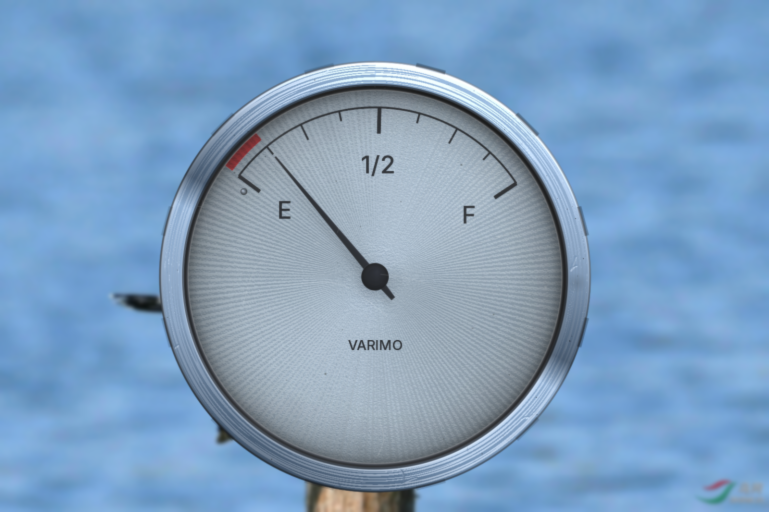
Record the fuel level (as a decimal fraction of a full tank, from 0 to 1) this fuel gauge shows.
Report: 0.125
